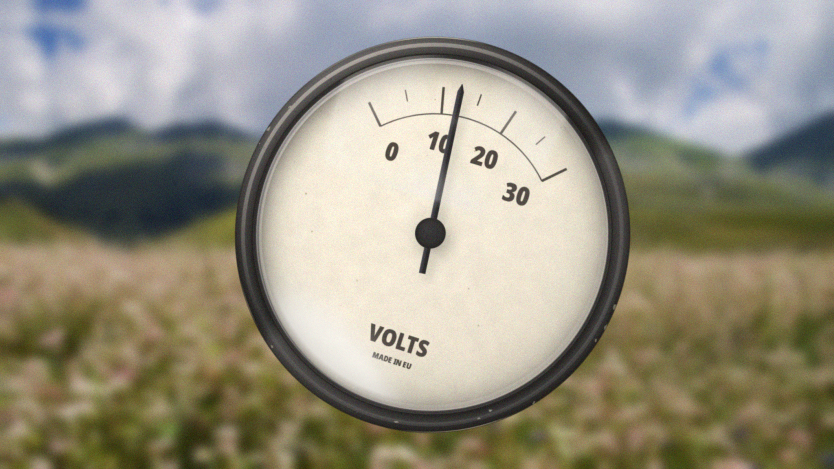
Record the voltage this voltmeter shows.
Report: 12.5 V
